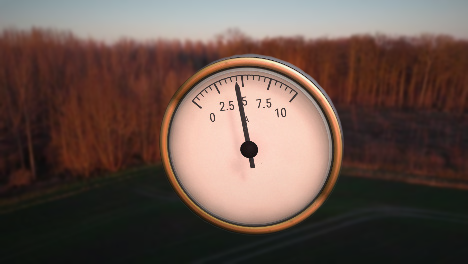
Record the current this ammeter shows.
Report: 4.5 A
